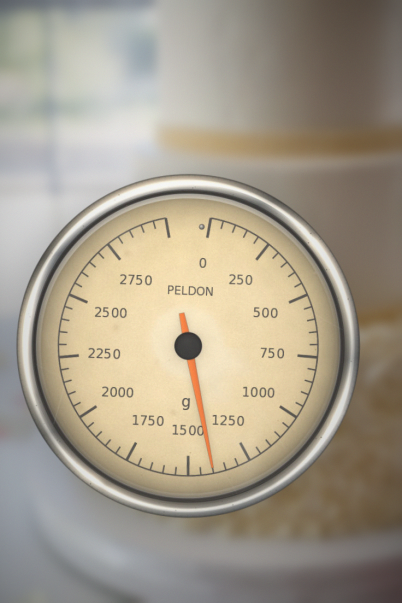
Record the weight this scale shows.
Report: 1400 g
